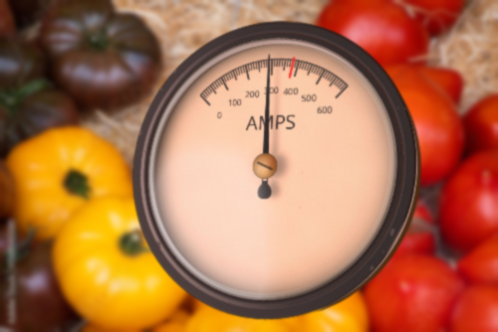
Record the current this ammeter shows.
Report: 300 A
